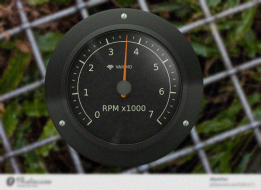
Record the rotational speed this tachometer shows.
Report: 3600 rpm
